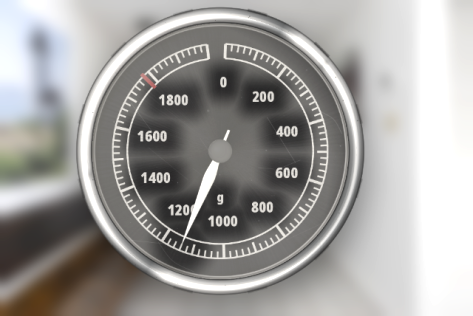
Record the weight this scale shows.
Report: 1140 g
